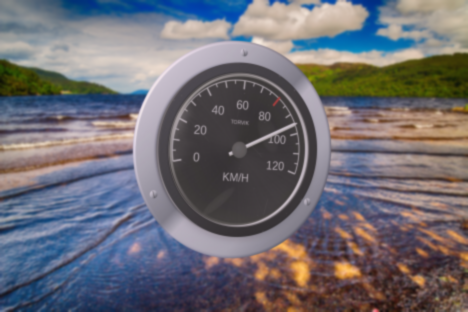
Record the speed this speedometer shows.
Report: 95 km/h
